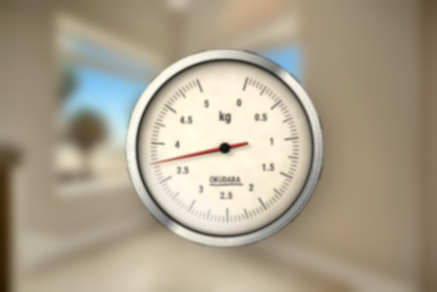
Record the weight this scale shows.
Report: 3.75 kg
